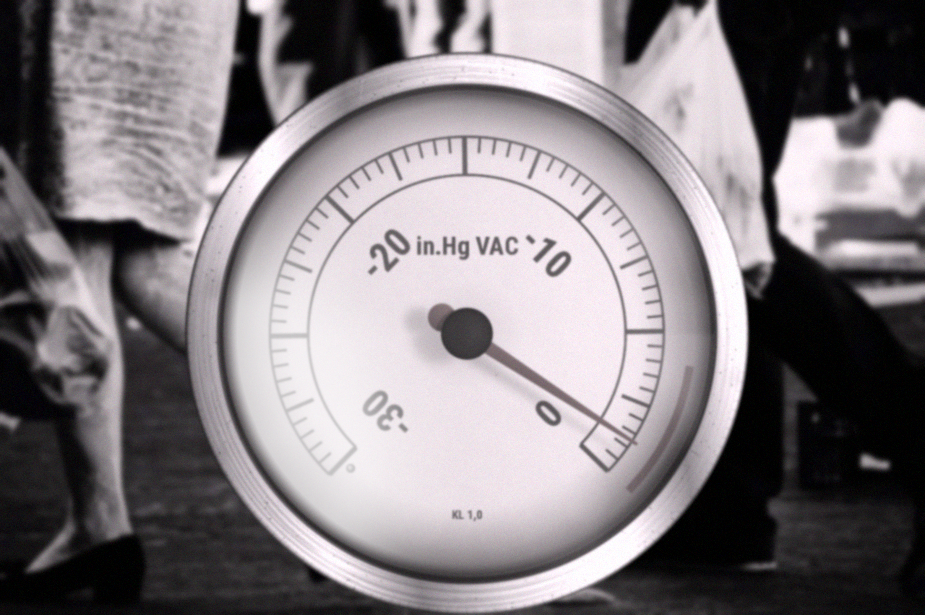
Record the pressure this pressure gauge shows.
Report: -1.25 inHg
